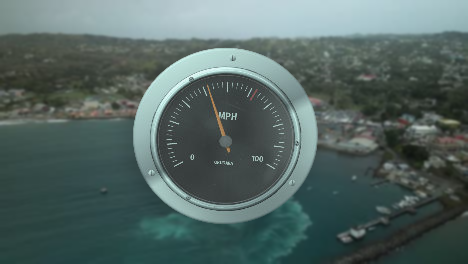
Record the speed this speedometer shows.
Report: 42 mph
